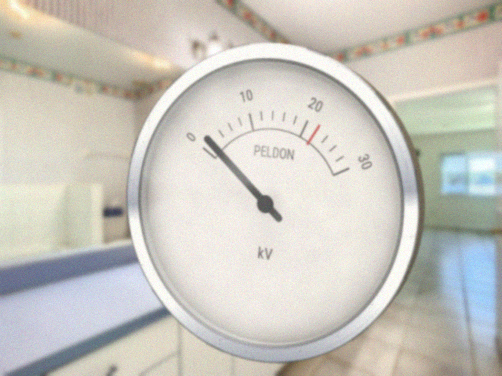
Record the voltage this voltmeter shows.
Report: 2 kV
